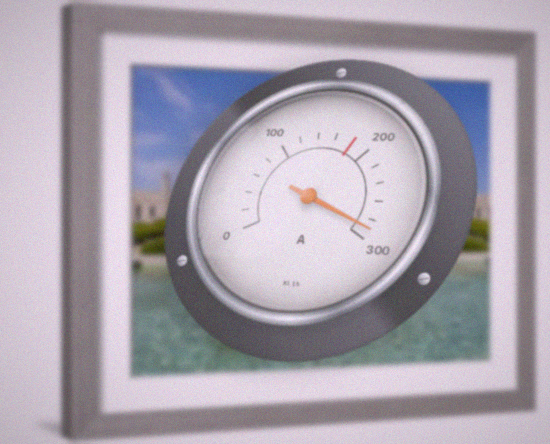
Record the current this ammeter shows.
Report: 290 A
